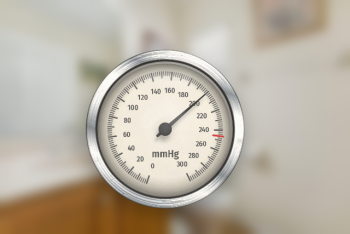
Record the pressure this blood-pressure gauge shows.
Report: 200 mmHg
